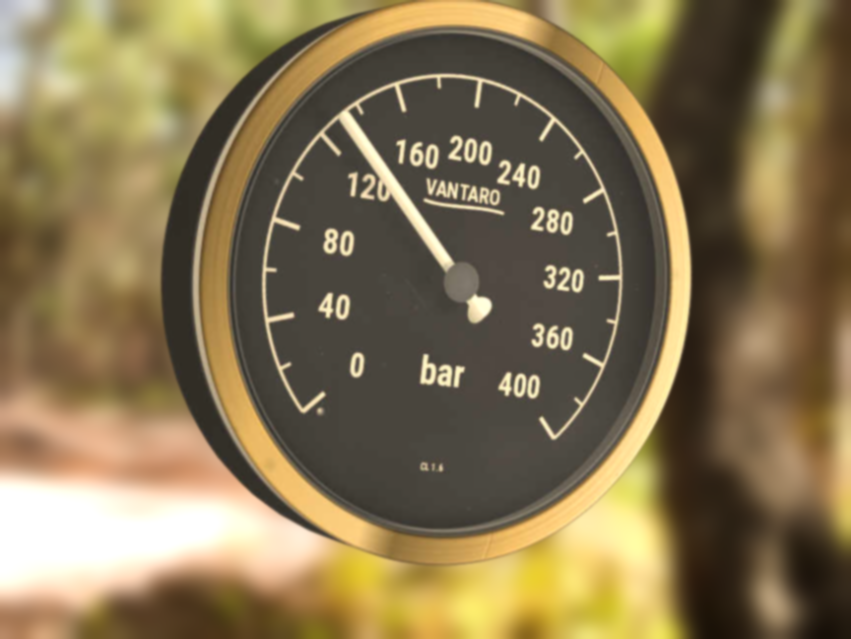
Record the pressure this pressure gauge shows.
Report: 130 bar
